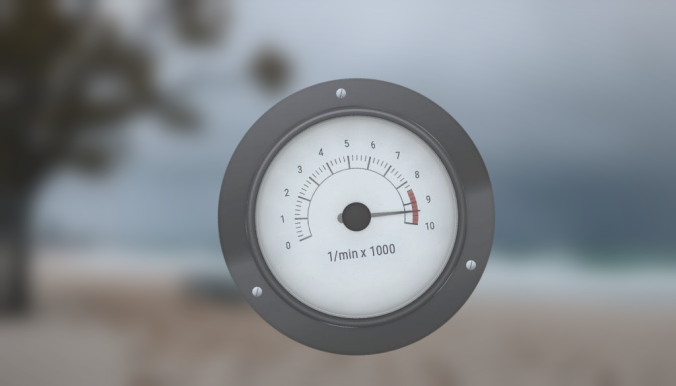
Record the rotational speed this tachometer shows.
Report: 9400 rpm
